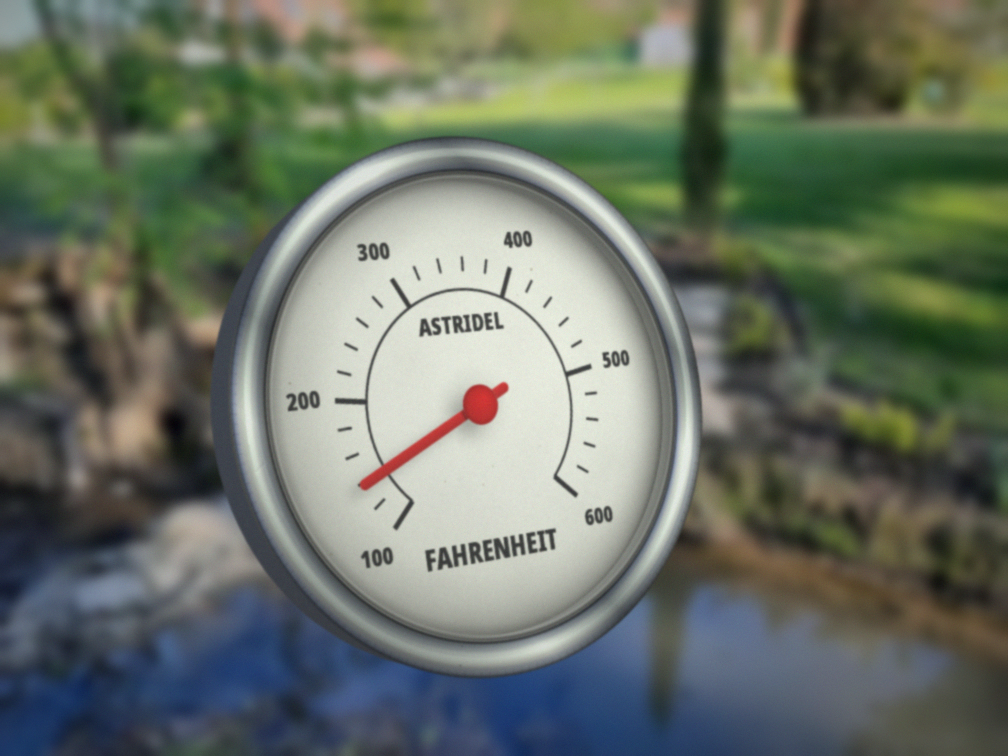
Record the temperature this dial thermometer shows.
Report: 140 °F
